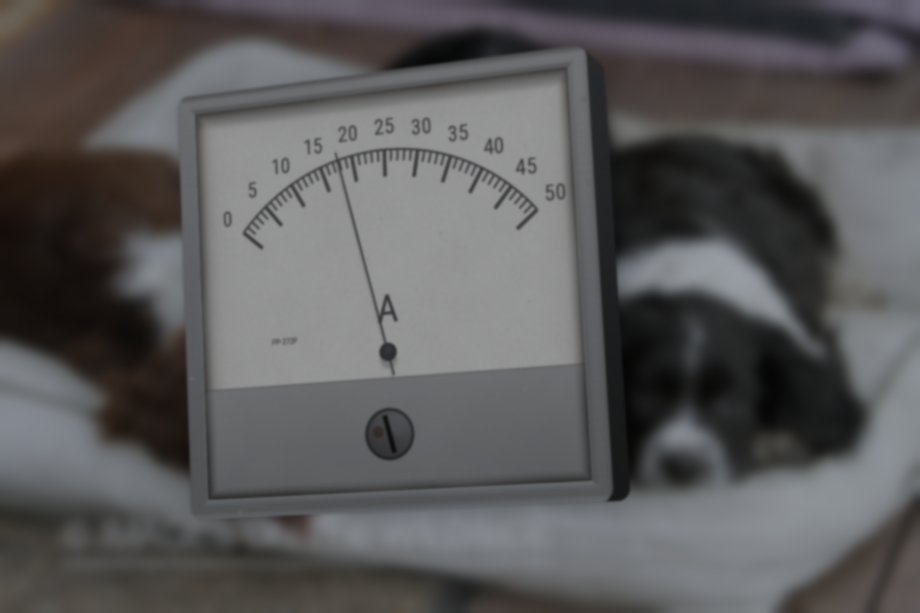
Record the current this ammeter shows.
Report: 18 A
